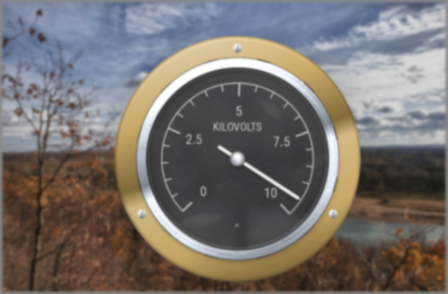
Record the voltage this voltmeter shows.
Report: 9.5 kV
